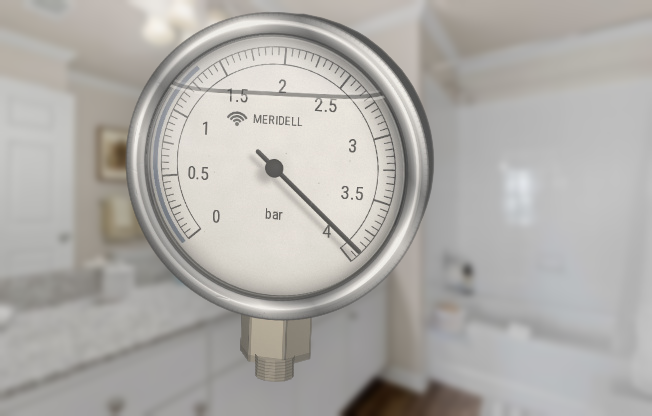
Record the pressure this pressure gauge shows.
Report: 3.9 bar
